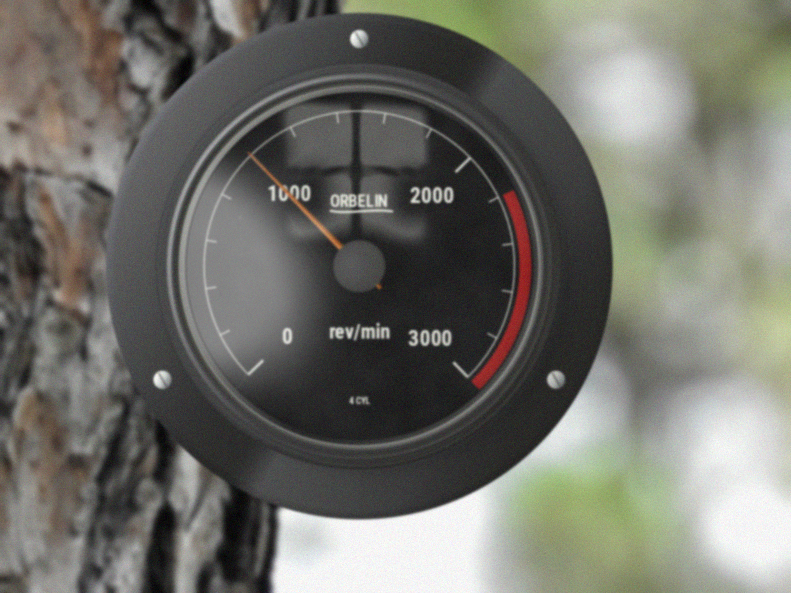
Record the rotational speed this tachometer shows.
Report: 1000 rpm
